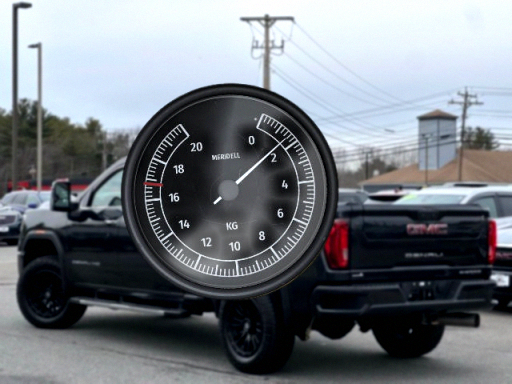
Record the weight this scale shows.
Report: 1.6 kg
